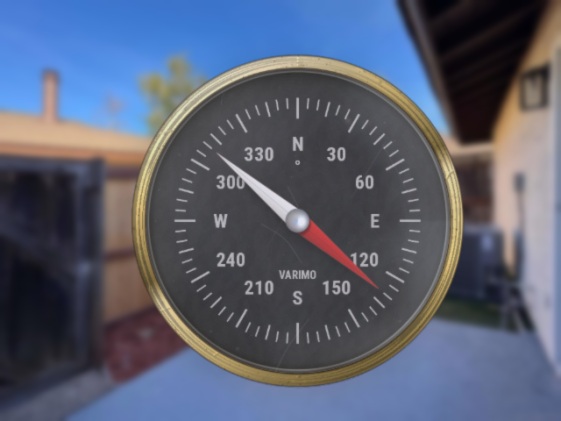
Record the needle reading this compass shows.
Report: 130 °
